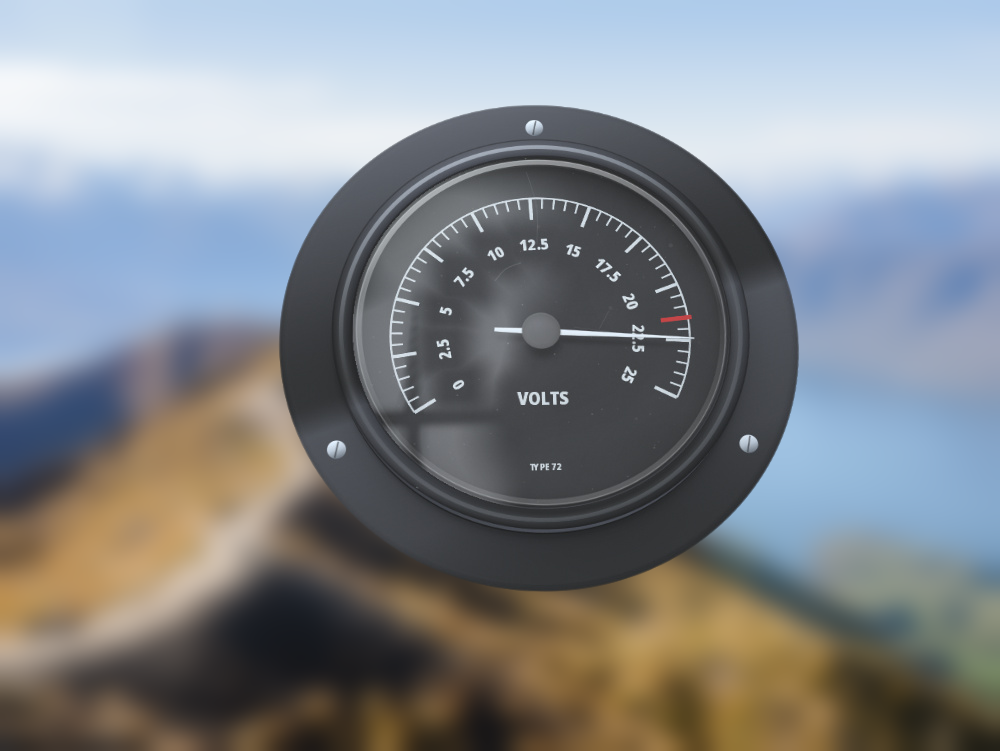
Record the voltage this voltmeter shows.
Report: 22.5 V
